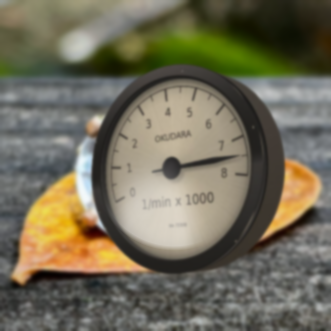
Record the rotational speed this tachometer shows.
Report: 7500 rpm
